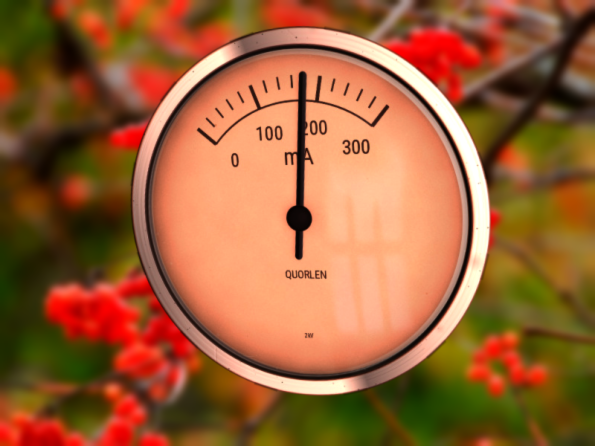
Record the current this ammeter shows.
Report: 180 mA
